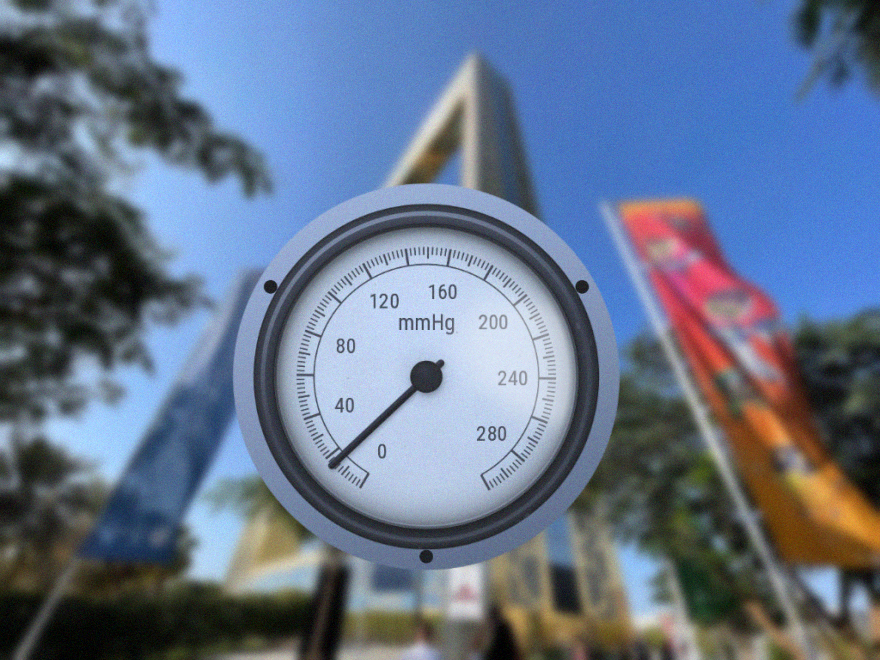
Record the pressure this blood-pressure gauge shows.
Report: 16 mmHg
